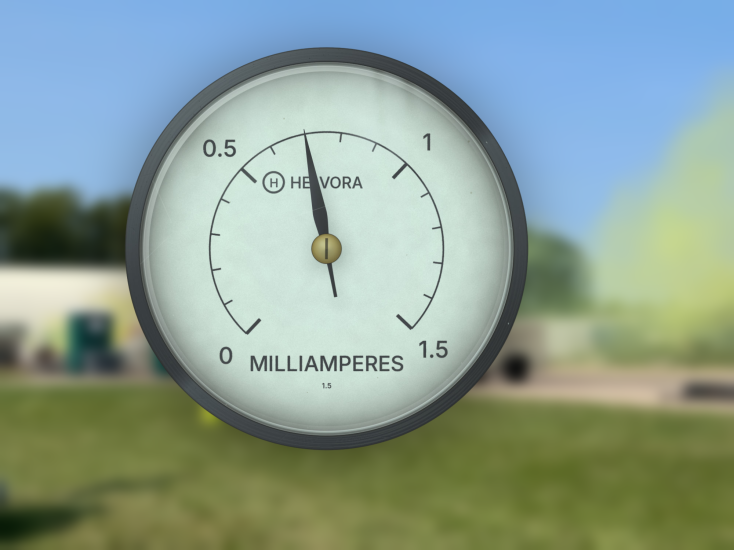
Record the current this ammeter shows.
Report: 0.7 mA
